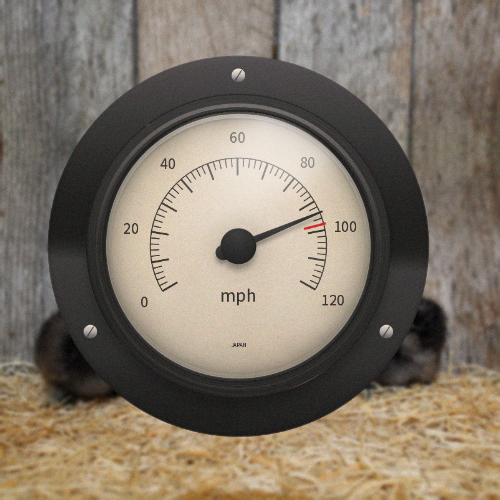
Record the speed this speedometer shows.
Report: 94 mph
